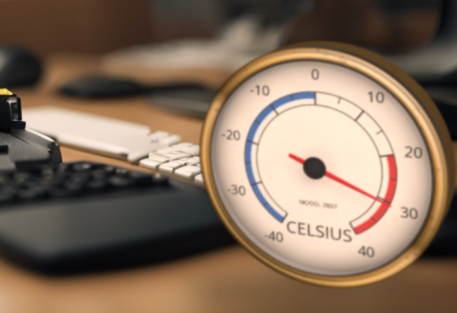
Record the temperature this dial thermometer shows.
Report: 30 °C
